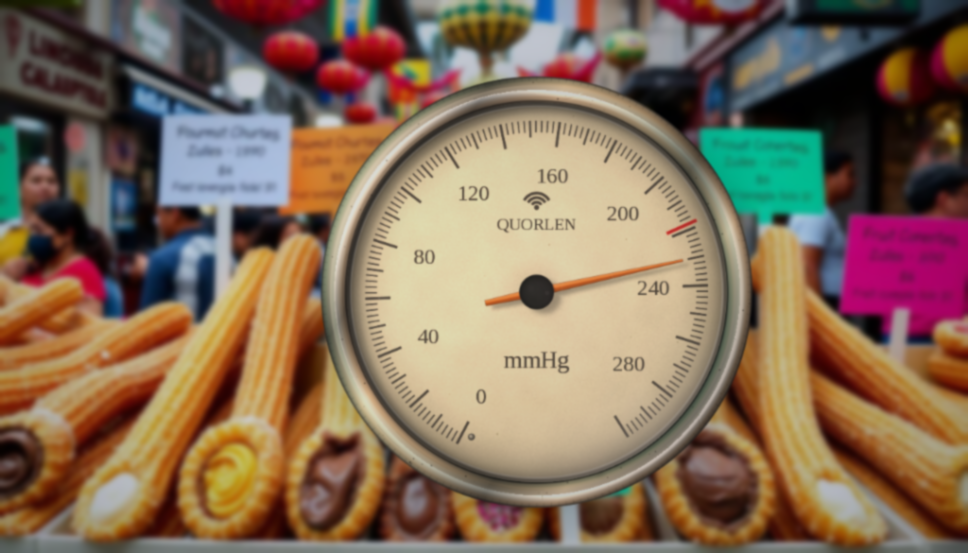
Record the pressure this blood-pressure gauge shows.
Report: 230 mmHg
